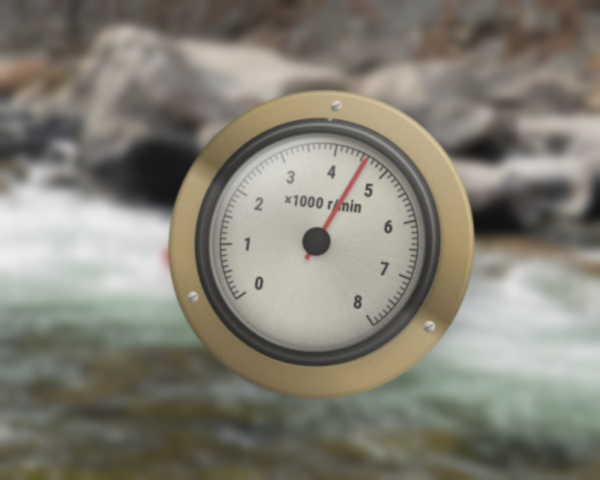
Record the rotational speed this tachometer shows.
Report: 4600 rpm
